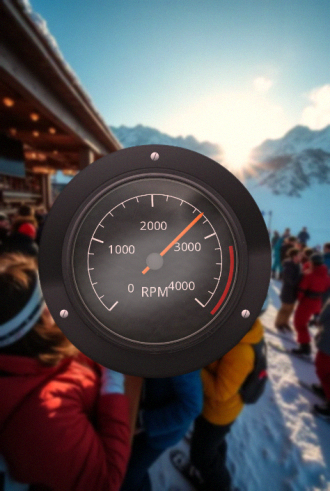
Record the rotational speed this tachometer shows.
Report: 2700 rpm
